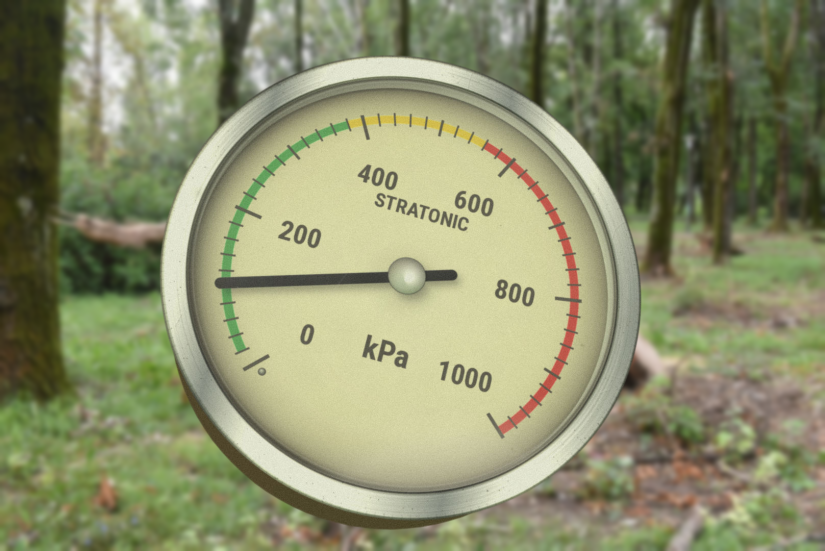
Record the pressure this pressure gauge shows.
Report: 100 kPa
